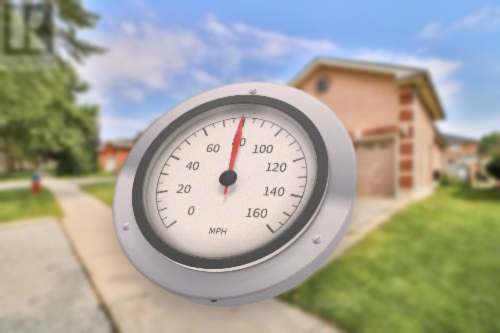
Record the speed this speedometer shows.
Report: 80 mph
